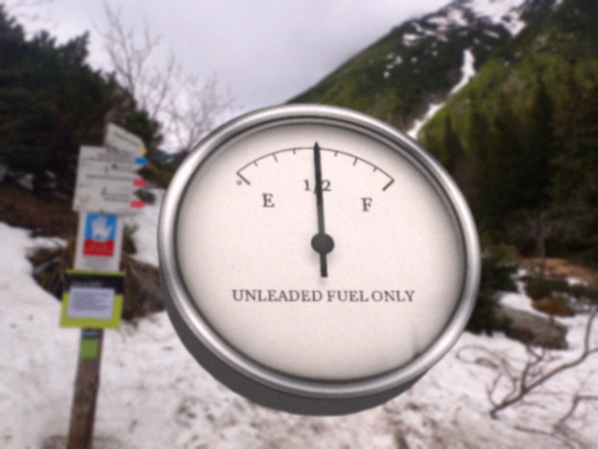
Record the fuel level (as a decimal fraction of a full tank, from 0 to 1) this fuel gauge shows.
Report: 0.5
